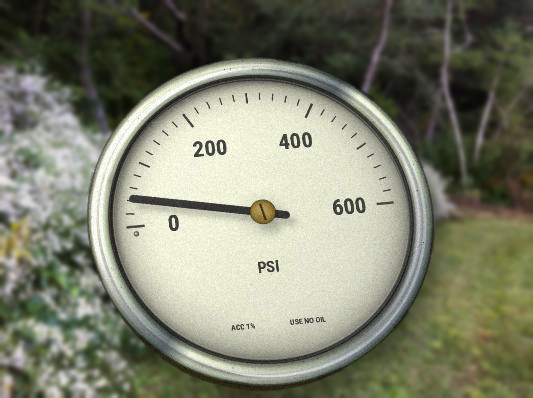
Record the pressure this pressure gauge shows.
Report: 40 psi
